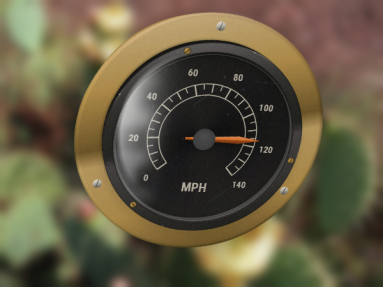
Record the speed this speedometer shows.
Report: 115 mph
